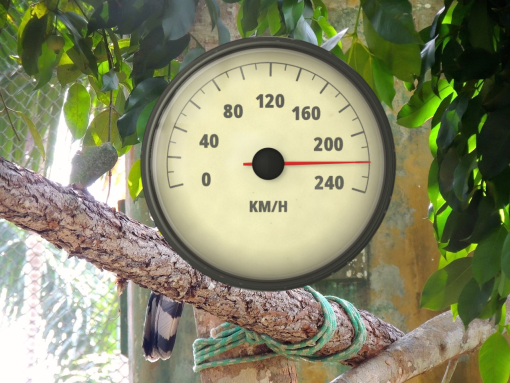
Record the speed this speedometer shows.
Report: 220 km/h
